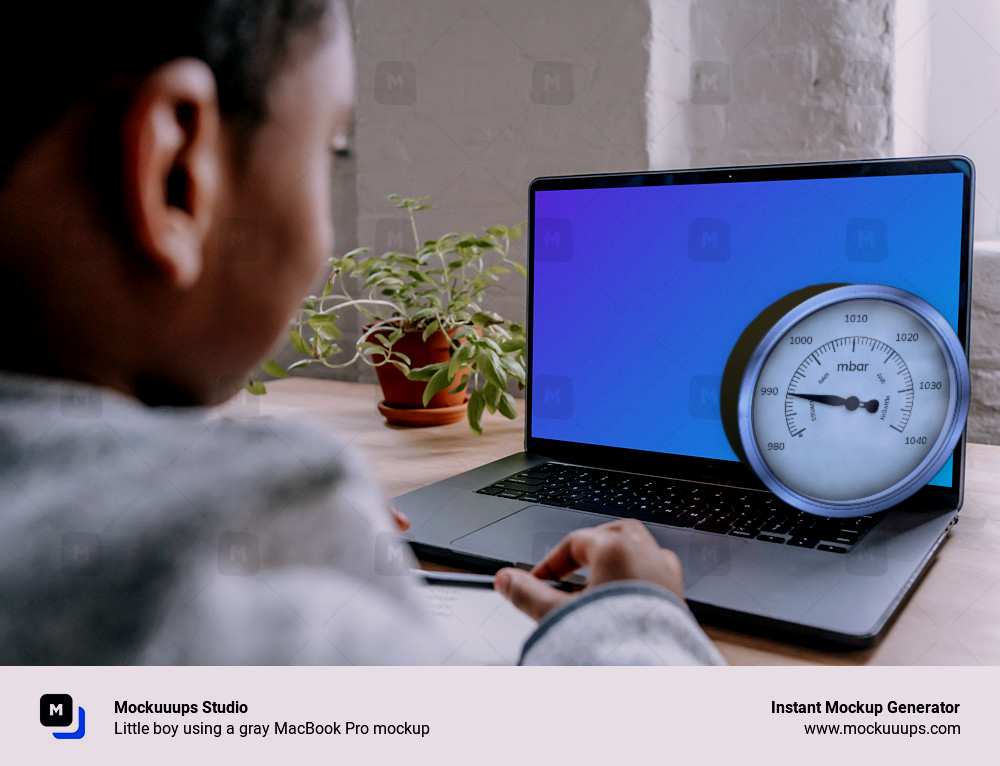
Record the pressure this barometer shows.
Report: 990 mbar
